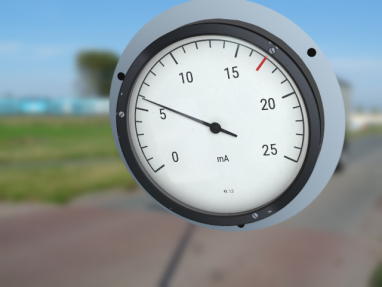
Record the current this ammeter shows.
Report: 6 mA
